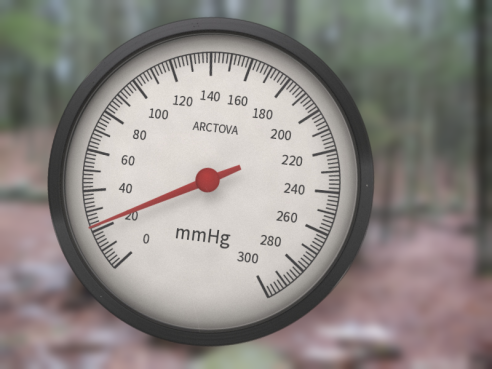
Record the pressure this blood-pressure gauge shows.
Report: 22 mmHg
